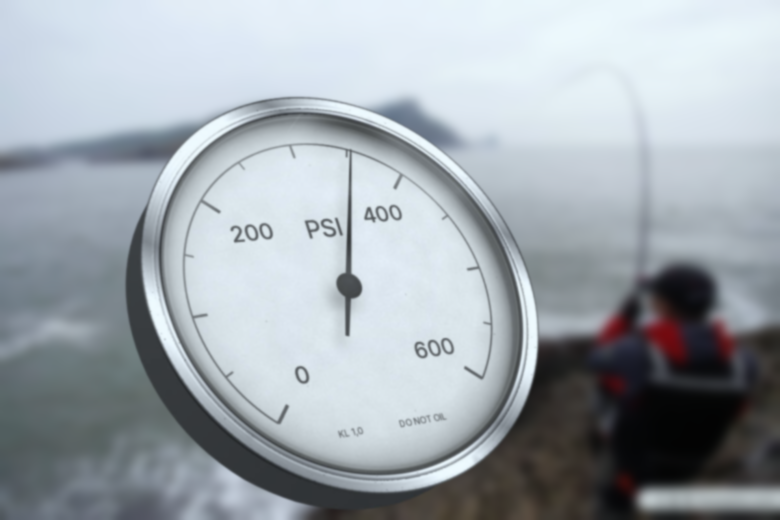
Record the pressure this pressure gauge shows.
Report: 350 psi
